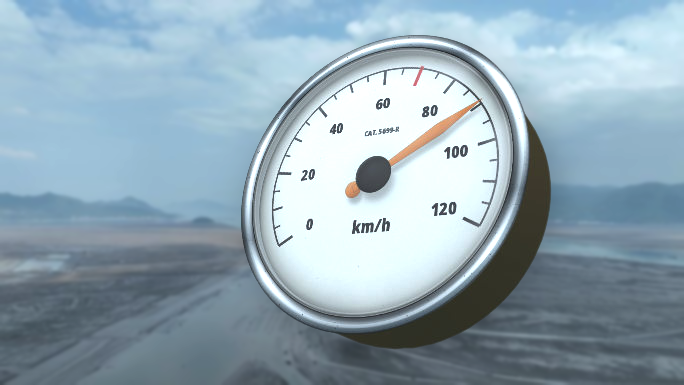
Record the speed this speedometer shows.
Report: 90 km/h
